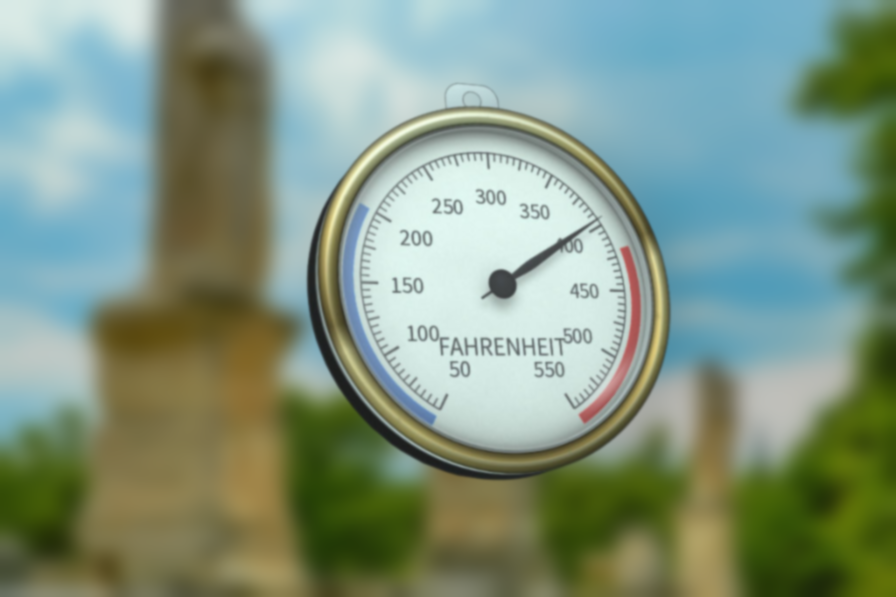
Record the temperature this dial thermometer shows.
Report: 395 °F
